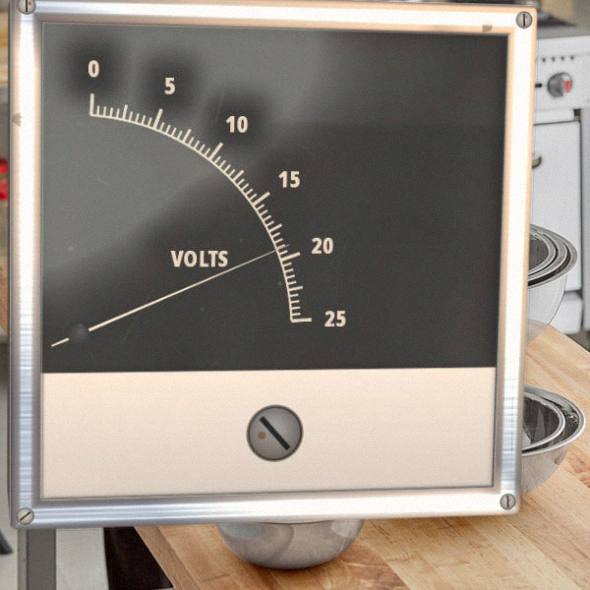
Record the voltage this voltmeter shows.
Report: 19 V
